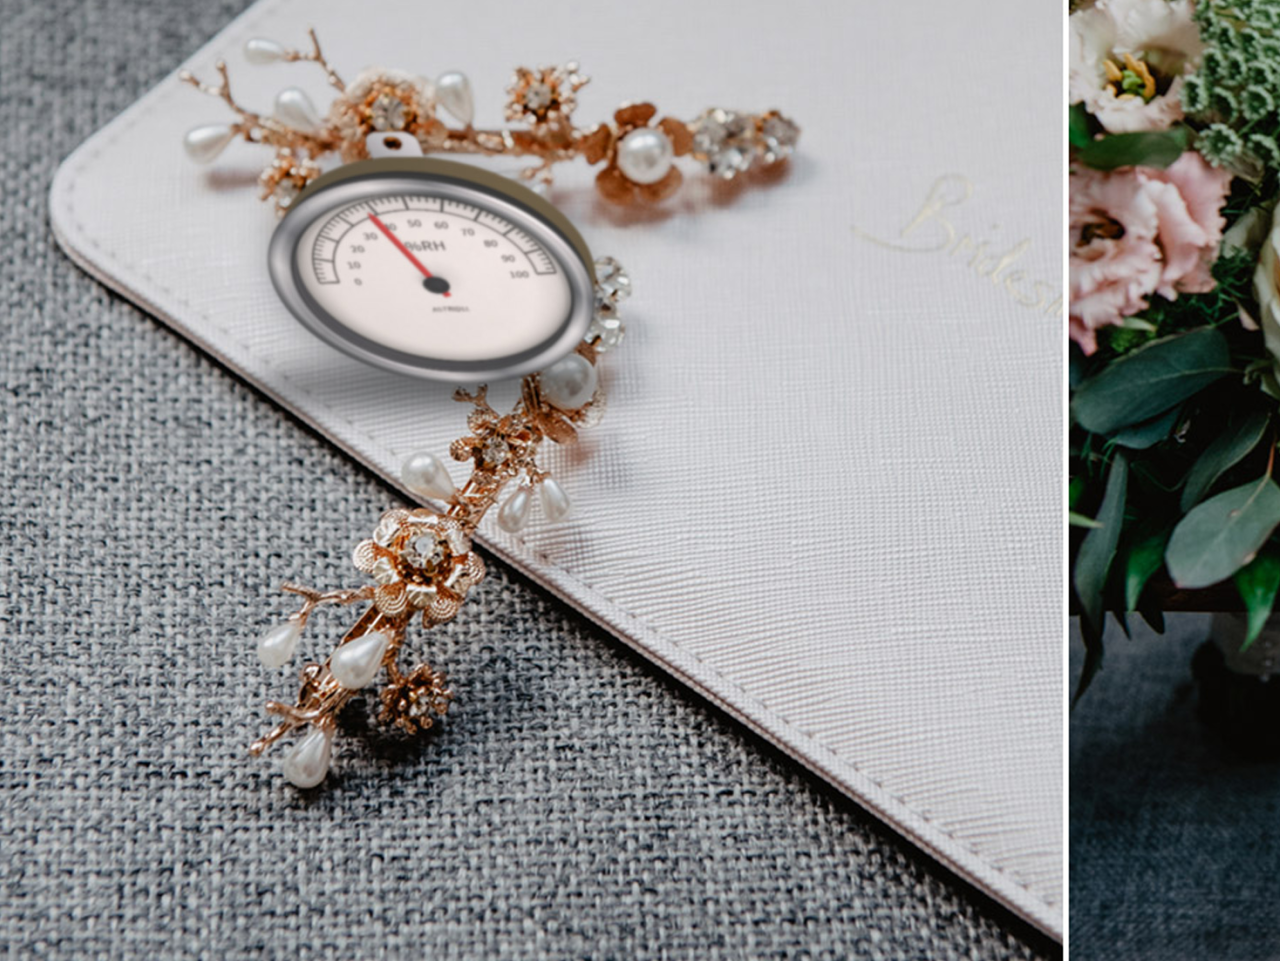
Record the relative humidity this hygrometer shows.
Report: 40 %
